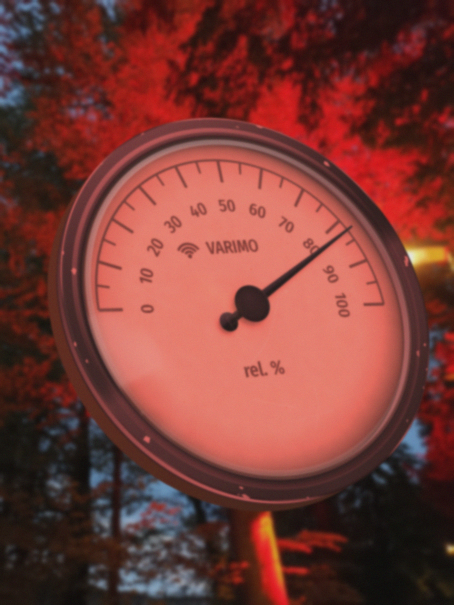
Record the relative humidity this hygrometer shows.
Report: 82.5 %
